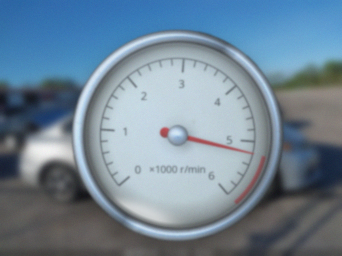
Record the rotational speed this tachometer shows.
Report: 5200 rpm
